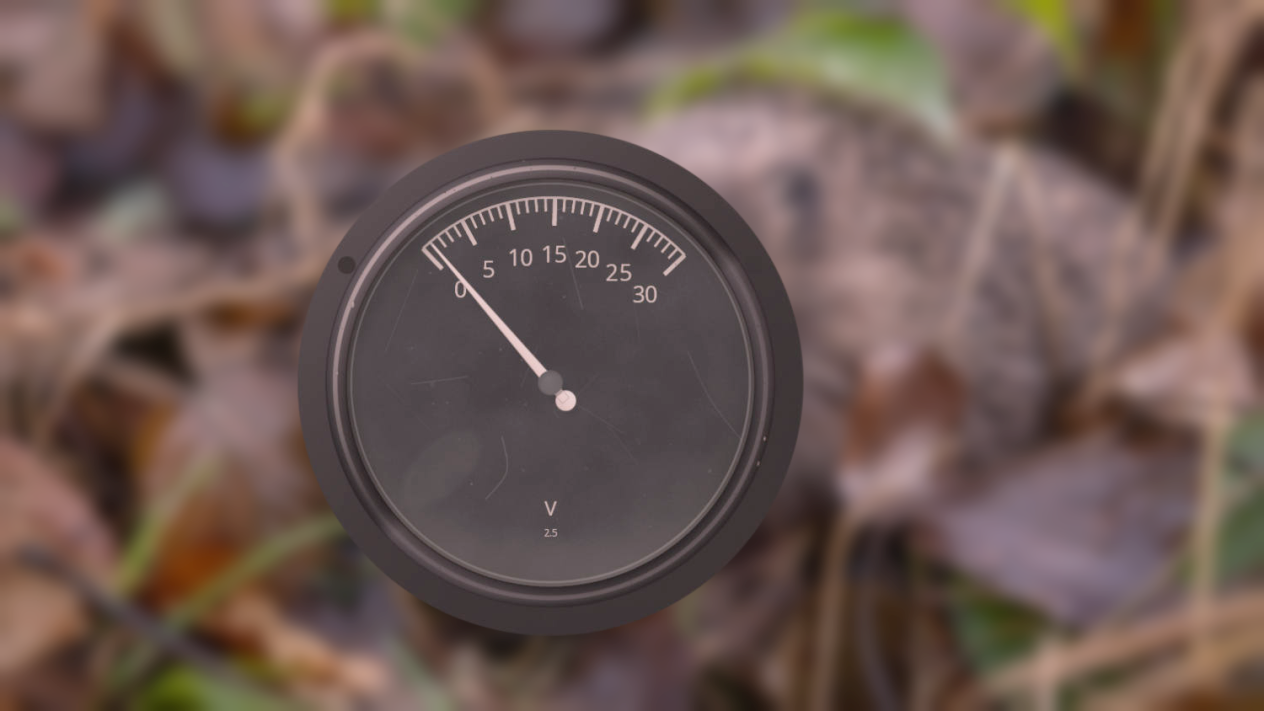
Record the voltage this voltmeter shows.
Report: 1 V
